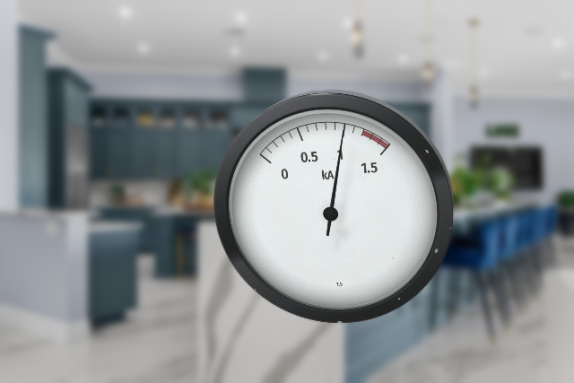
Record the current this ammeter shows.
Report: 1 kA
